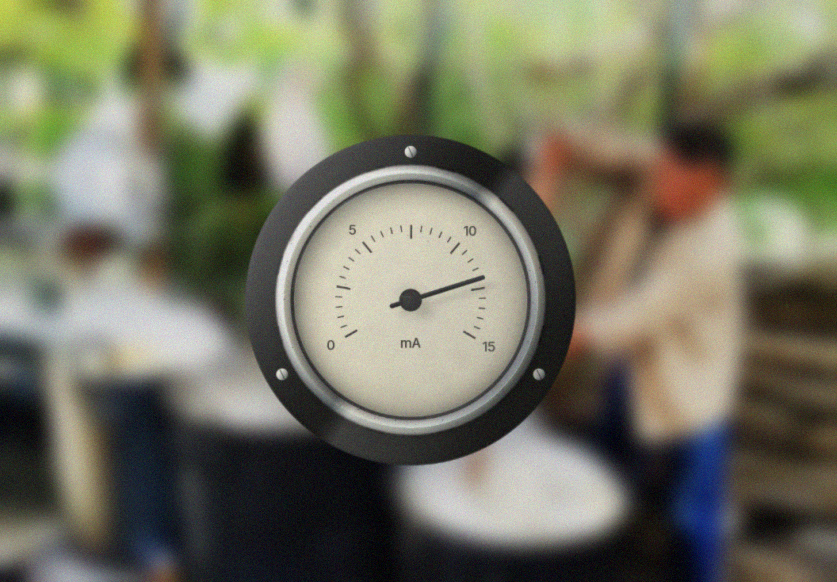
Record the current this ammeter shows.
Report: 12 mA
